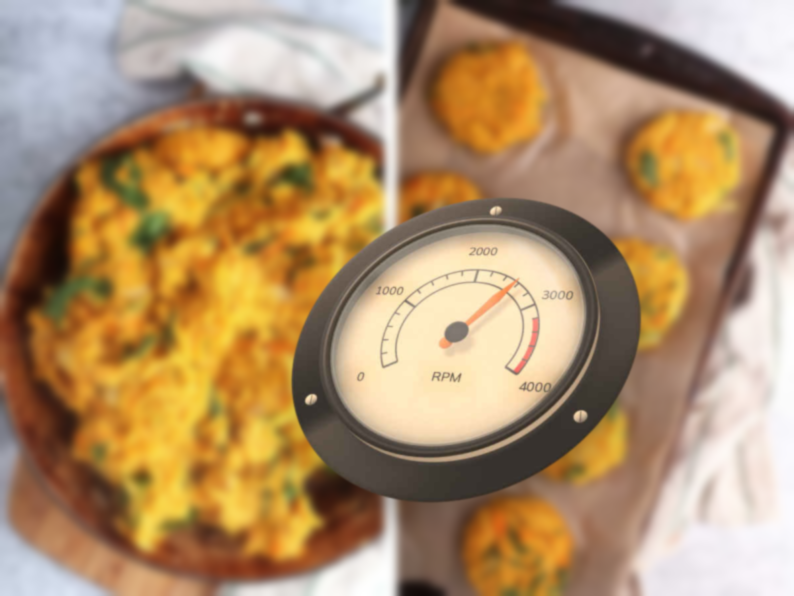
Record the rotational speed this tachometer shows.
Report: 2600 rpm
